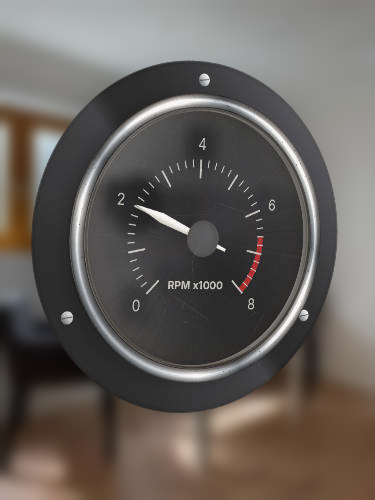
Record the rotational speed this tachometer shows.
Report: 2000 rpm
